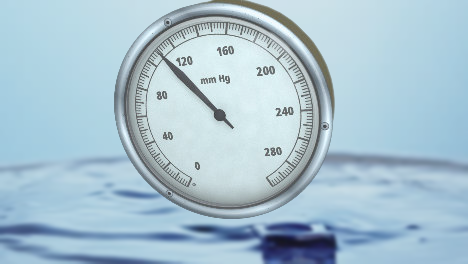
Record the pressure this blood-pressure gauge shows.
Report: 110 mmHg
